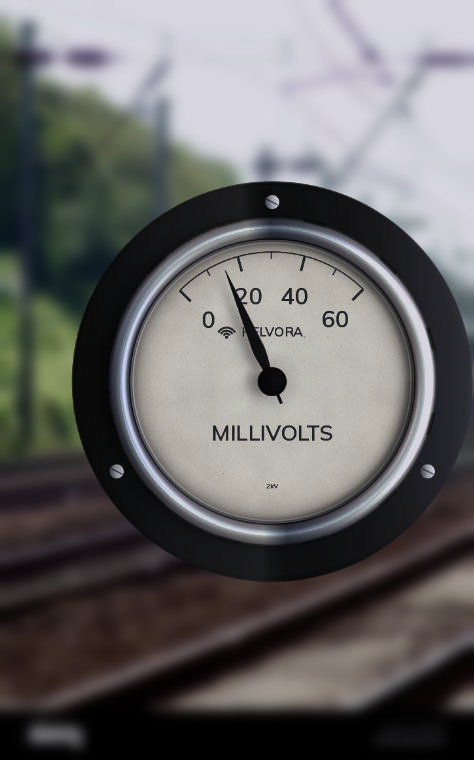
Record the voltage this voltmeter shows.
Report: 15 mV
